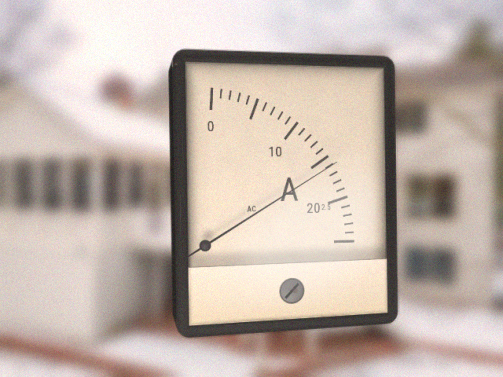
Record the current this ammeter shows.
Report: 16 A
